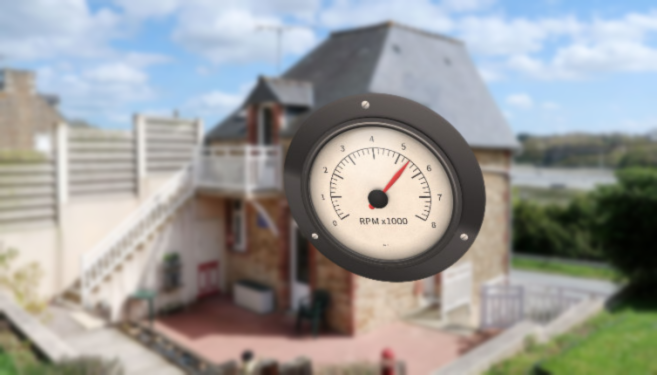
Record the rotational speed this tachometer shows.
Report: 5400 rpm
